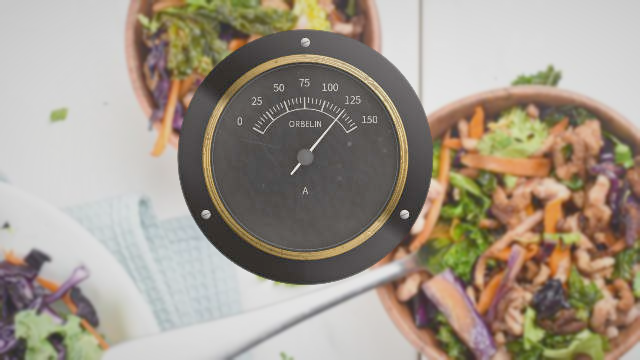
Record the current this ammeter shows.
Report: 125 A
